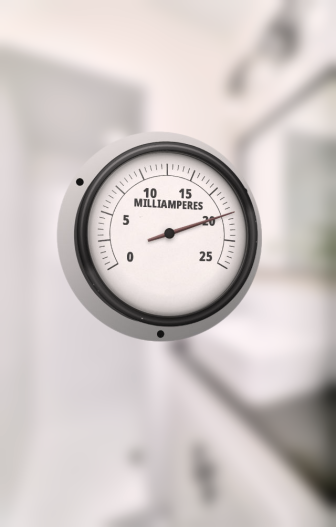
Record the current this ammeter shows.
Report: 20 mA
